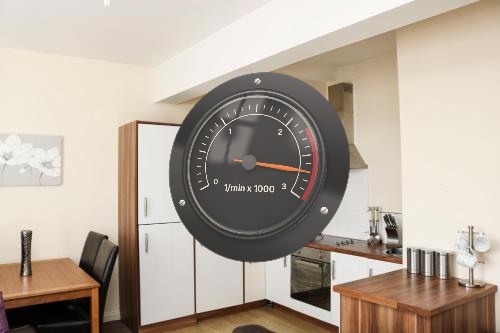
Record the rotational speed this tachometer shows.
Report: 2700 rpm
